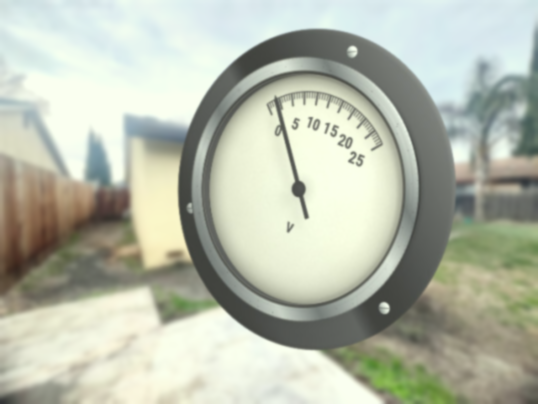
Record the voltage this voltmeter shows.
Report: 2.5 V
